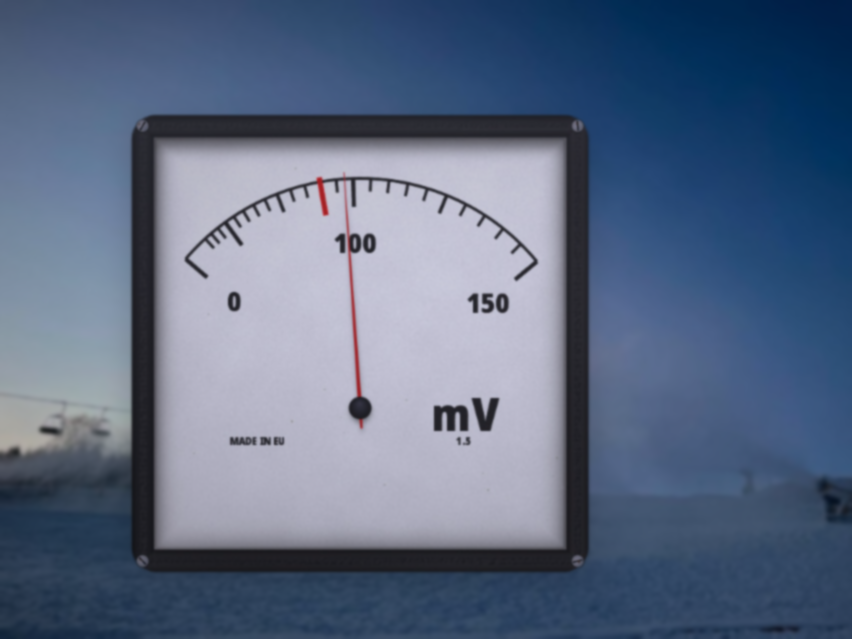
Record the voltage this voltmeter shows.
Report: 97.5 mV
